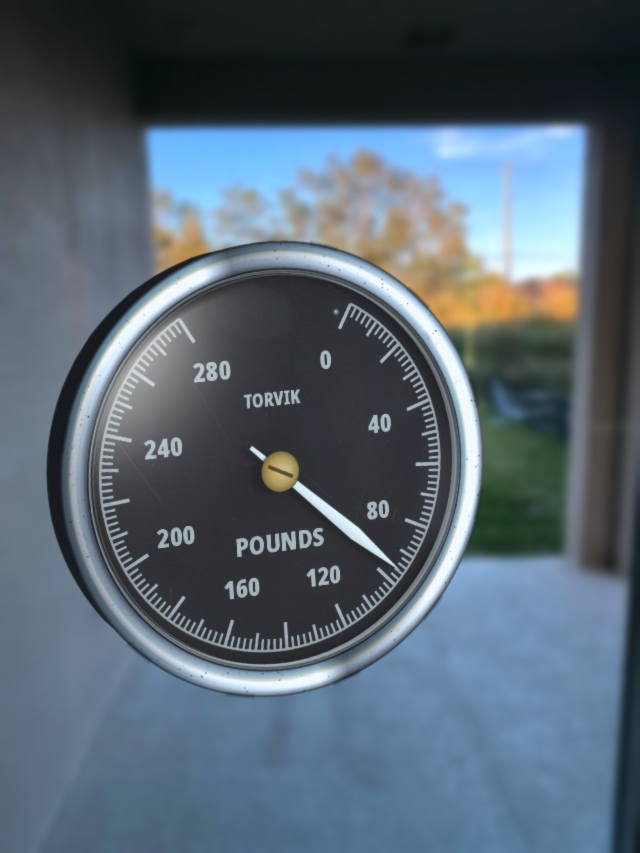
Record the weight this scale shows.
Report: 96 lb
